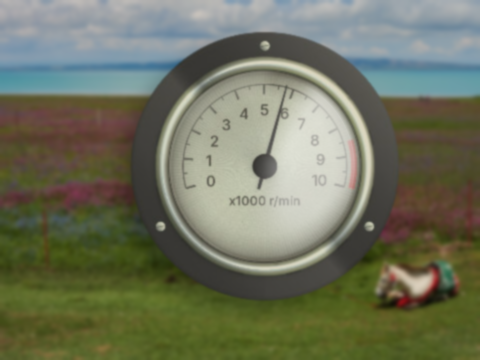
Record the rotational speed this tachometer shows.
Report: 5750 rpm
